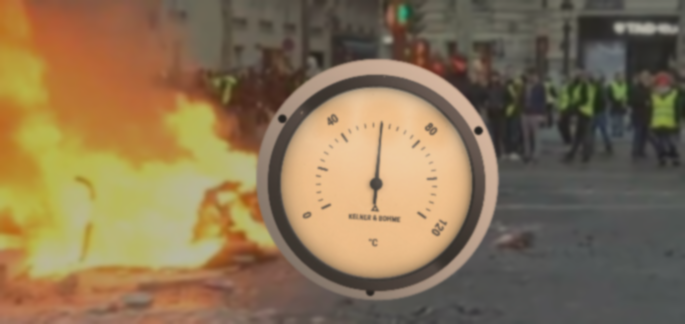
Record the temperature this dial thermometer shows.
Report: 60 °C
